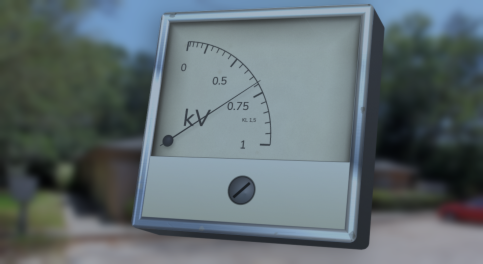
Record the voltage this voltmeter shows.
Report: 0.7 kV
